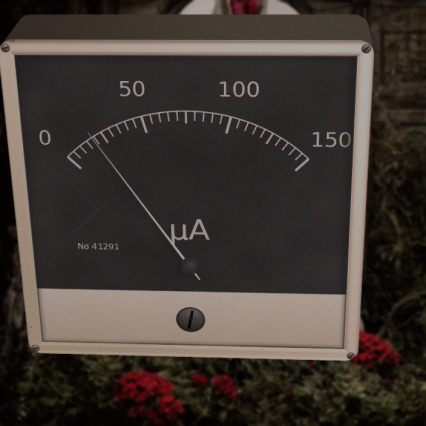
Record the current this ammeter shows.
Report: 20 µA
